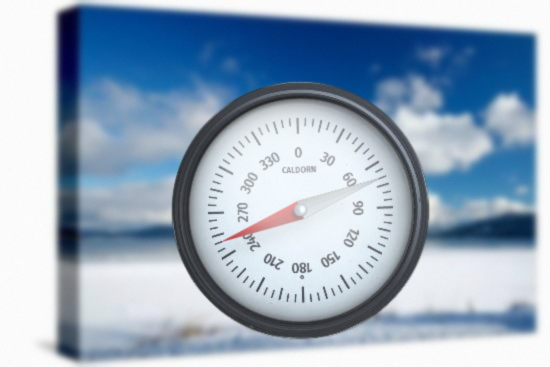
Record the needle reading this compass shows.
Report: 250 °
